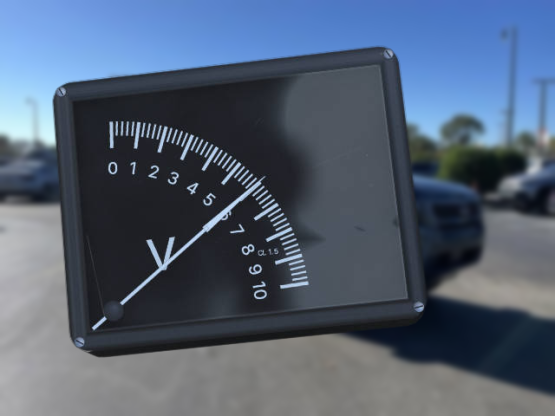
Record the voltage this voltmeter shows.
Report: 6 V
